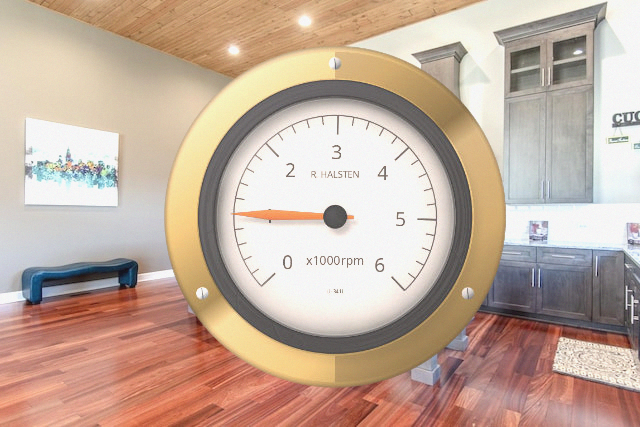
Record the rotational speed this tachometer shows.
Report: 1000 rpm
